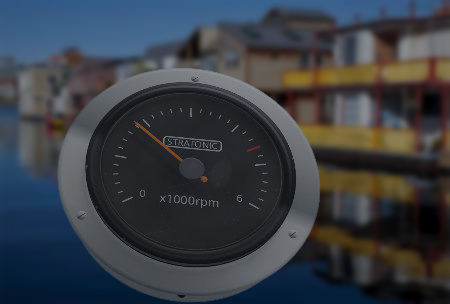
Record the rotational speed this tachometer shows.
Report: 1800 rpm
